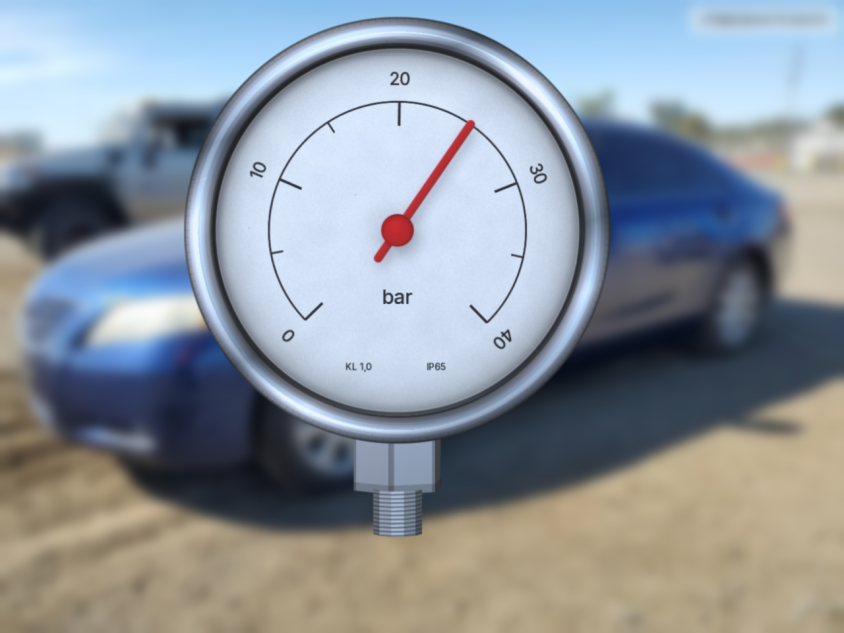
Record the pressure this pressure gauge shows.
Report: 25 bar
